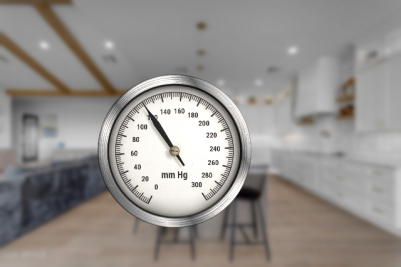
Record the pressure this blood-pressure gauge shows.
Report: 120 mmHg
